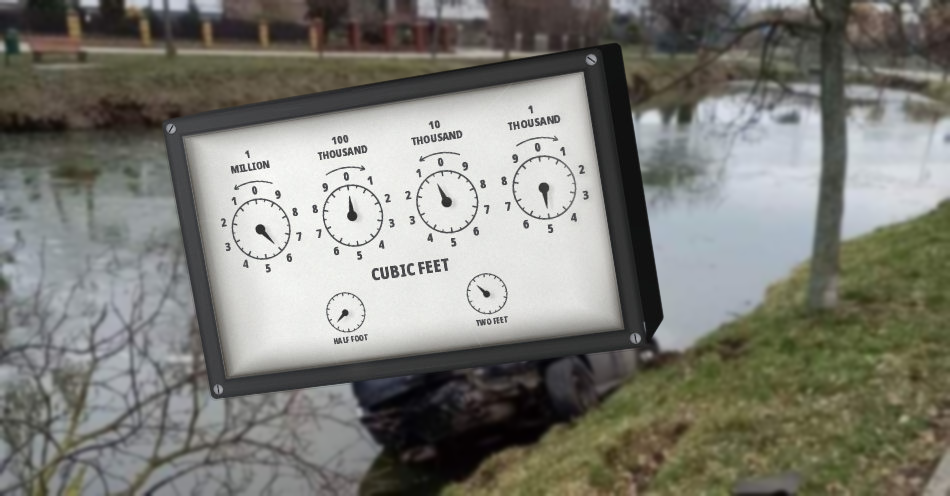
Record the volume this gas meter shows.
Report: 600500 ft³
